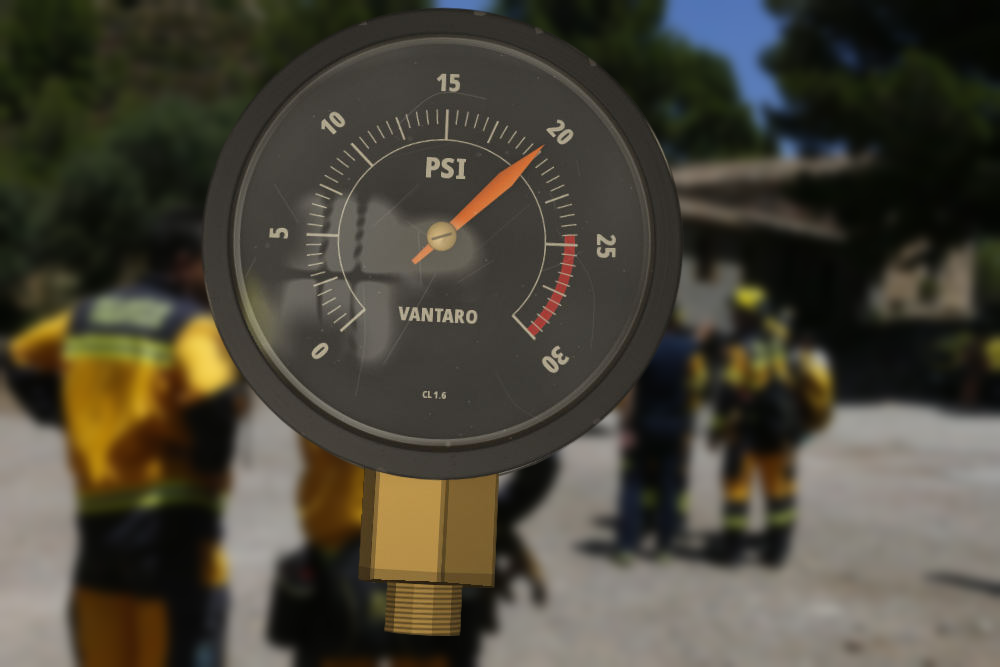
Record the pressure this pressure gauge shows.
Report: 20 psi
